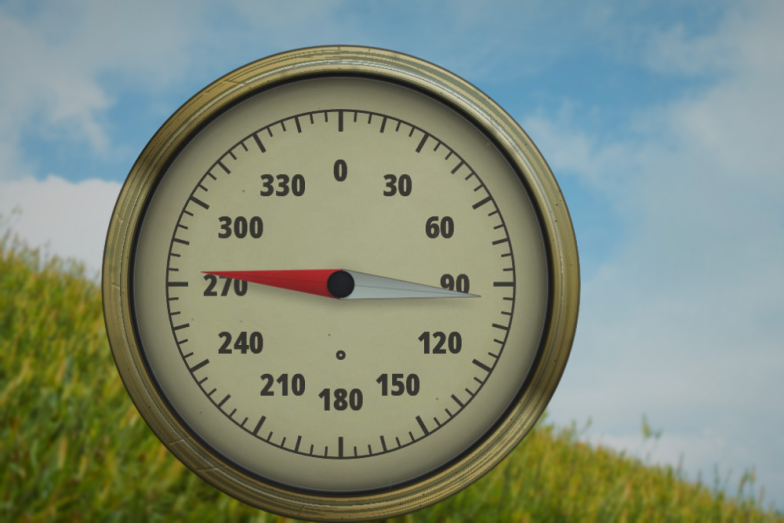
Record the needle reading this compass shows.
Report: 275 °
